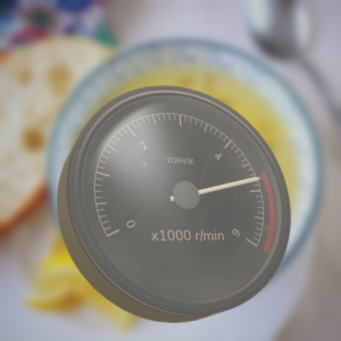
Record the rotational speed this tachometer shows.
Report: 4800 rpm
